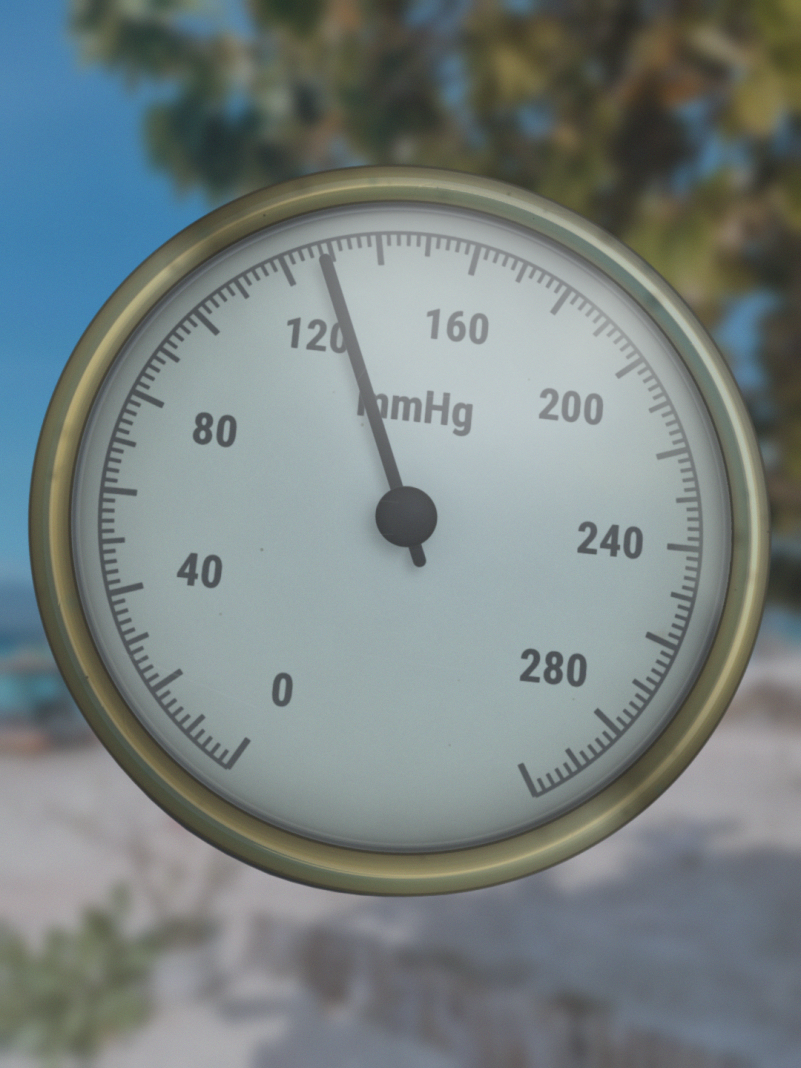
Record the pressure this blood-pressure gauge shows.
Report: 128 mmHg
